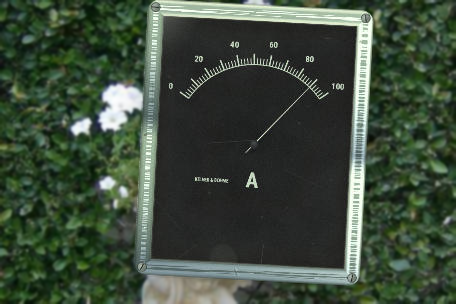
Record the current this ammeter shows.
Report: 90 A
